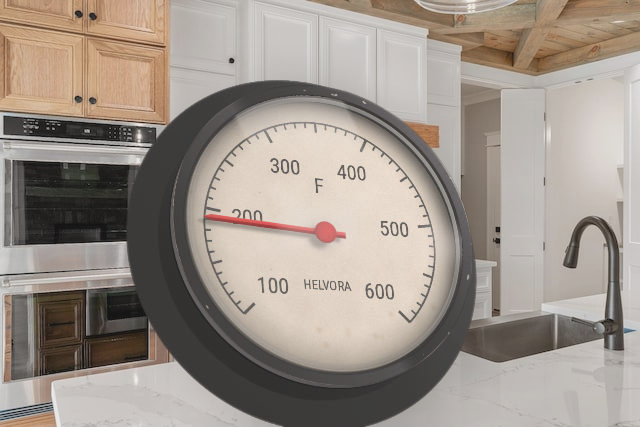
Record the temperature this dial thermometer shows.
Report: 190 °F
